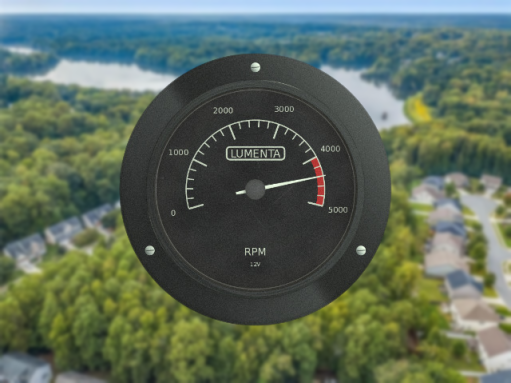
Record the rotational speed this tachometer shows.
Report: 4400 rpm
